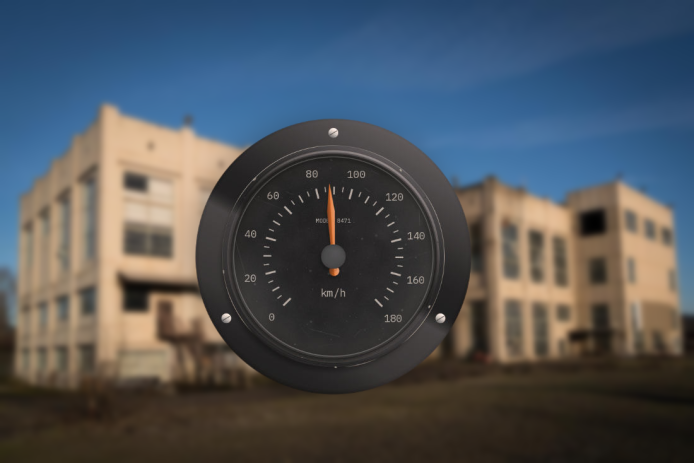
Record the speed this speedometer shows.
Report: 87.5 km/h
